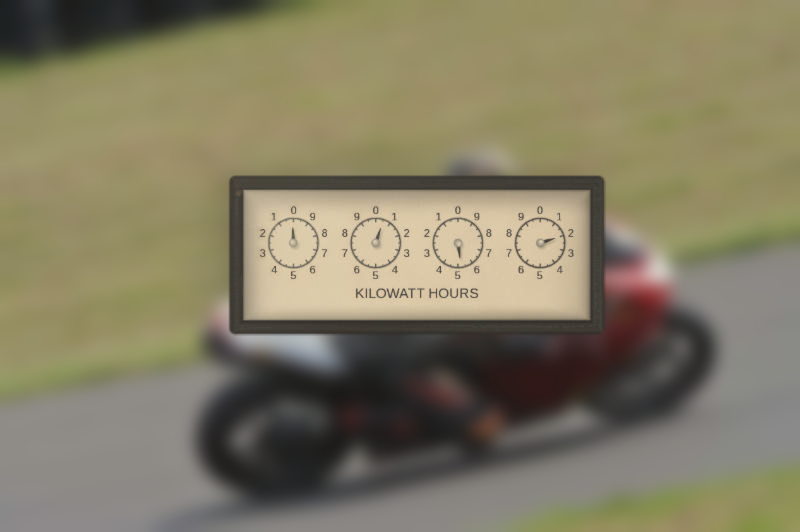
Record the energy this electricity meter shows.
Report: 52 kWh
